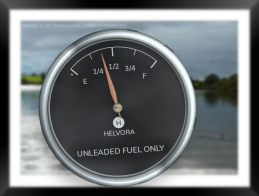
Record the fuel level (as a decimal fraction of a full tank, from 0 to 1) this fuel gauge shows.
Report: 0.375
